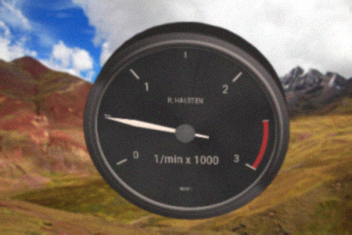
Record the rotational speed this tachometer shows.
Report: 500 rpm
